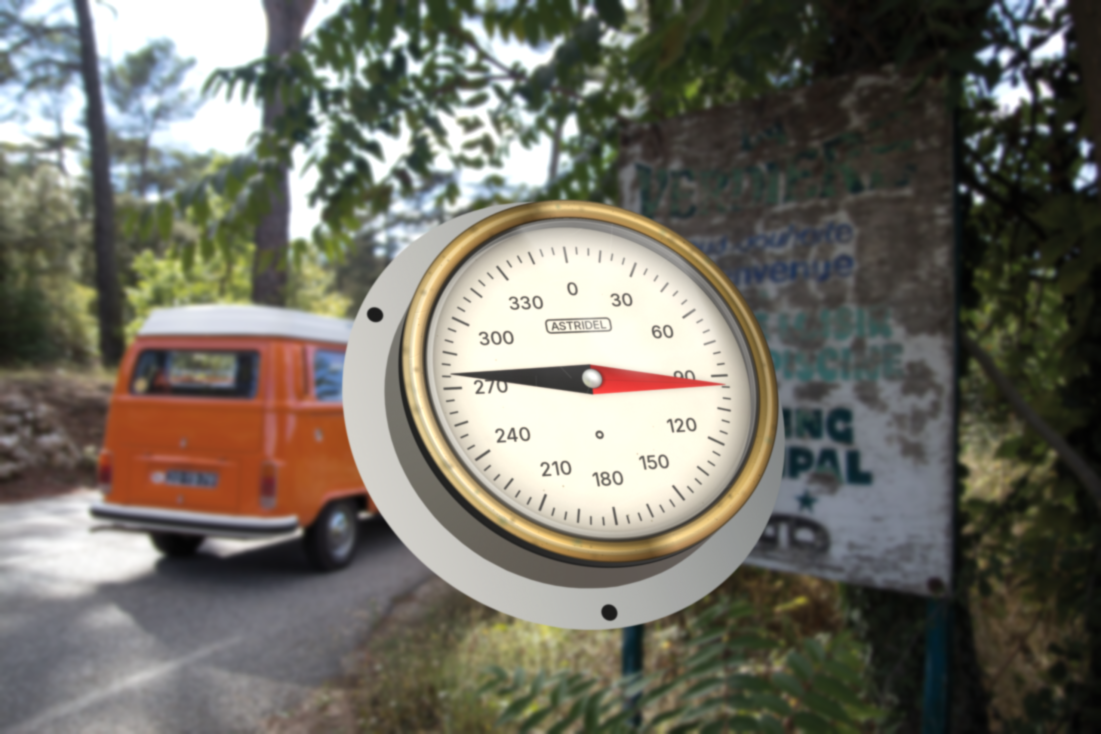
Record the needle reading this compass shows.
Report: 95 °
